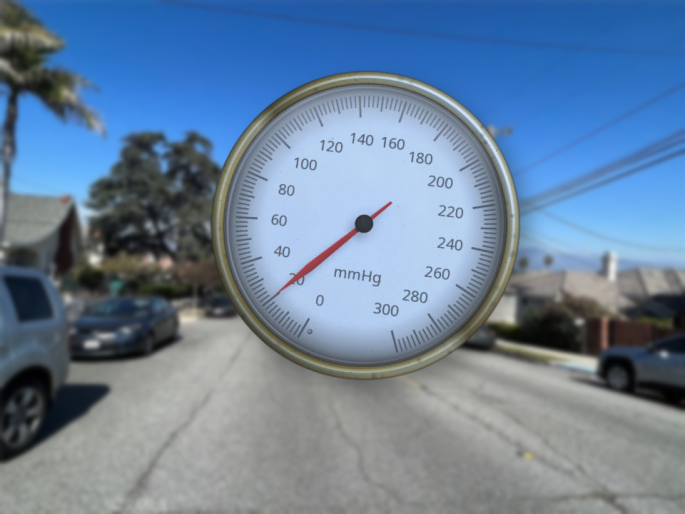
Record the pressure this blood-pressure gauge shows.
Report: 20 mmHg
